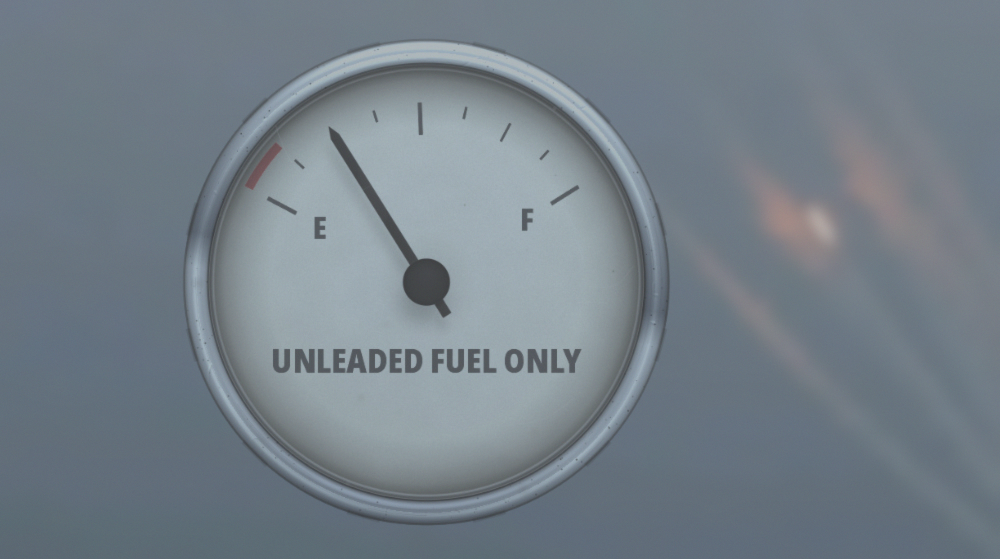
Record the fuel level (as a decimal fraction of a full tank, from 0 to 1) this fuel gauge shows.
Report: 0.25
